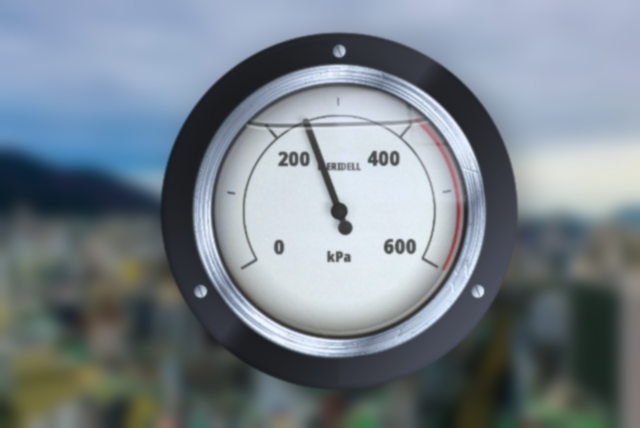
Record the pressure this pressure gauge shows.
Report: 250 kPa
